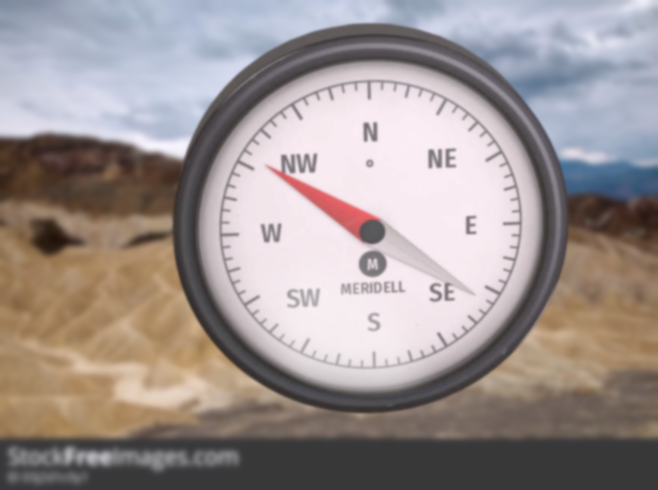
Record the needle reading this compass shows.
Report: 305 °
